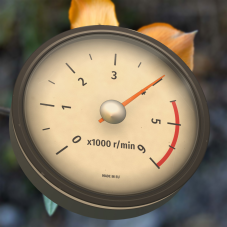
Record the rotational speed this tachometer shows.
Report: 4000 rpm
